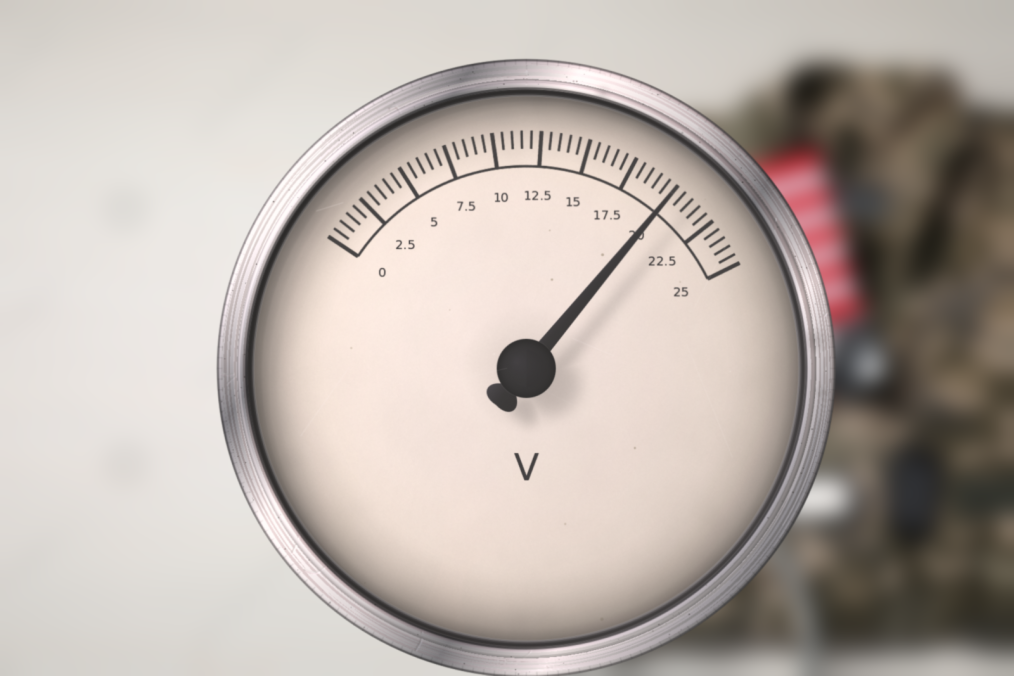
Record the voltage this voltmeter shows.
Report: 20 V
